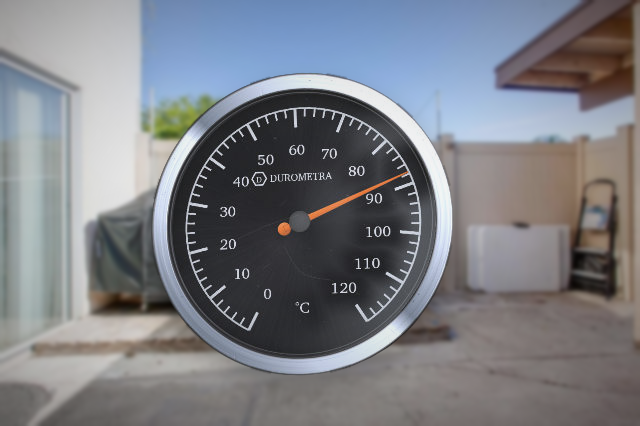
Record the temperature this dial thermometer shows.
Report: 88 °C
